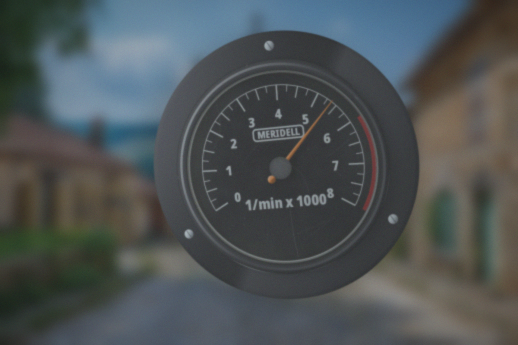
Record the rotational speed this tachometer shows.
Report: 5375 rpm
